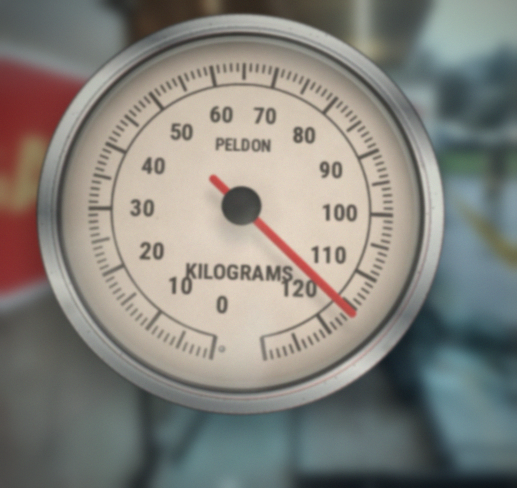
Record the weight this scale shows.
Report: 116 kg
